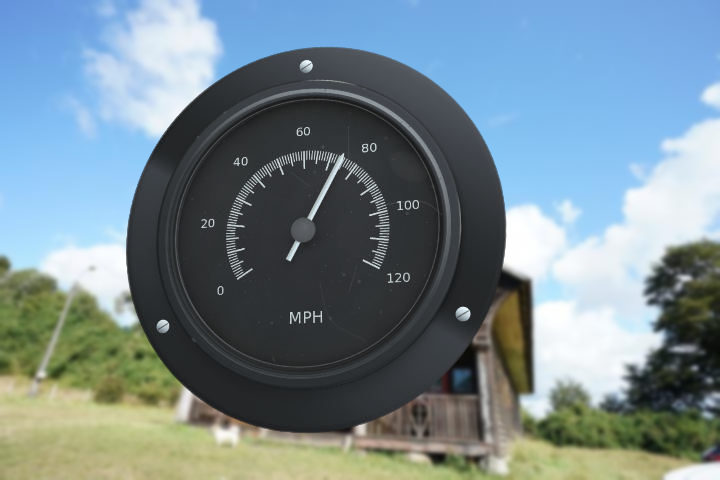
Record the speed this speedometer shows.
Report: 75 mph
